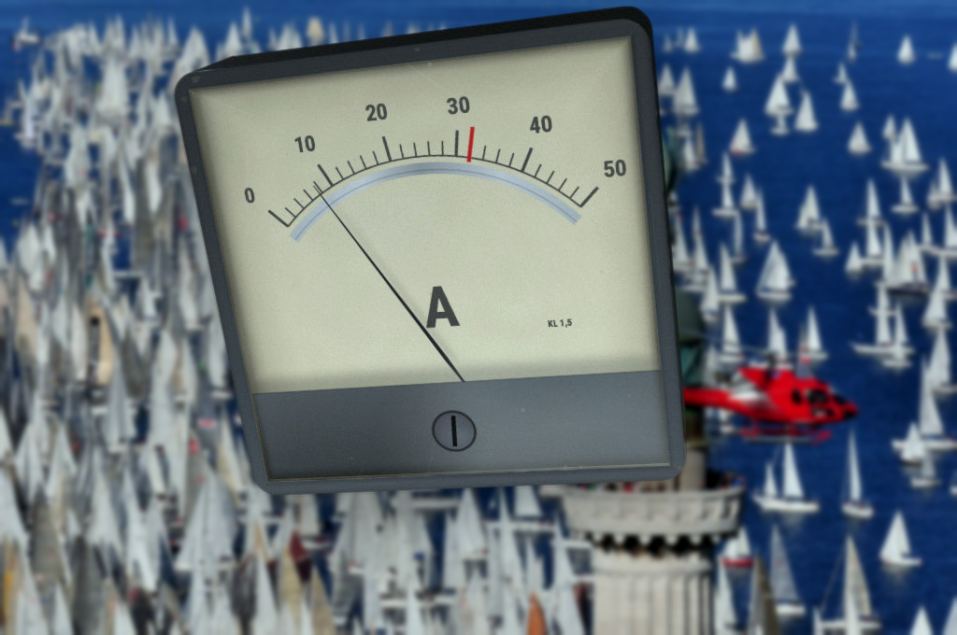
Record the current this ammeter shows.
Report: 8 A
